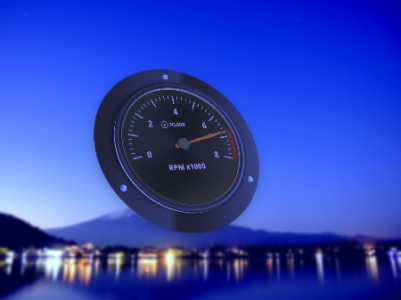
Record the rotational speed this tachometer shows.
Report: 6800 rpm
